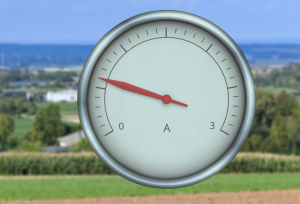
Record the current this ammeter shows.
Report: 0.6 A
